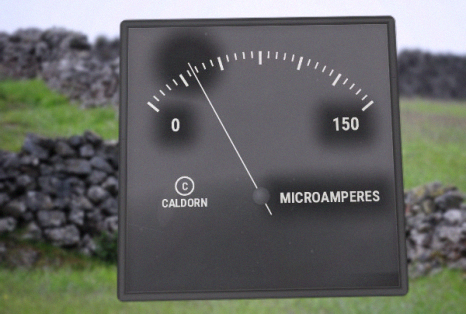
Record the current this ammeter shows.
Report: 32.5 µA
